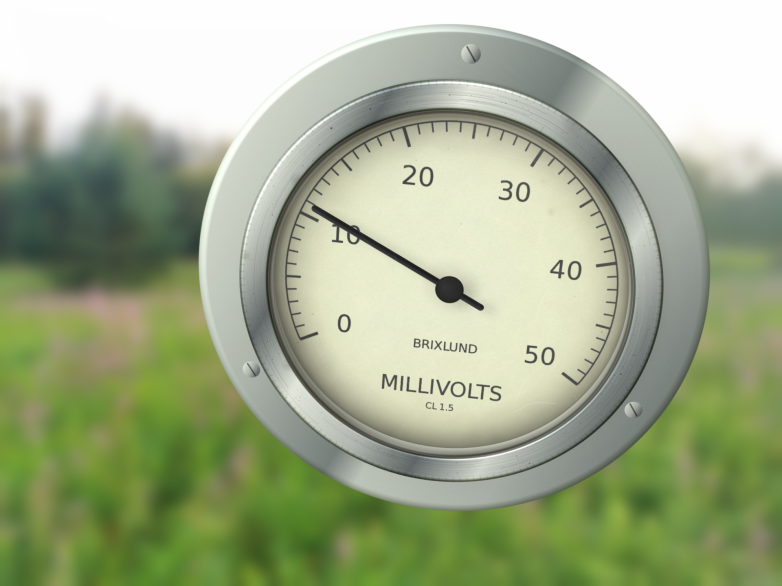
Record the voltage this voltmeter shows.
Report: 11 mV
